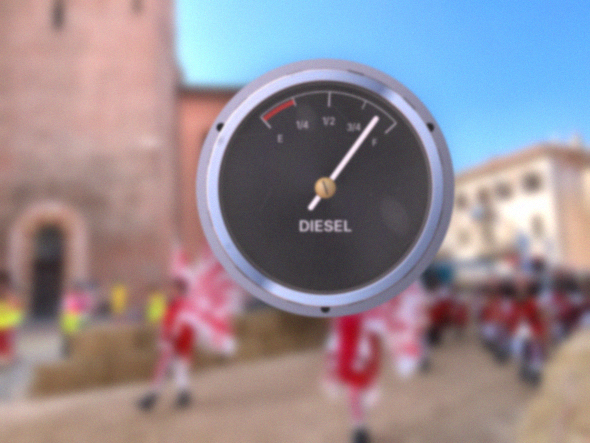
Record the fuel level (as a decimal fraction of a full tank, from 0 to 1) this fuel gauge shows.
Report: 0.875
